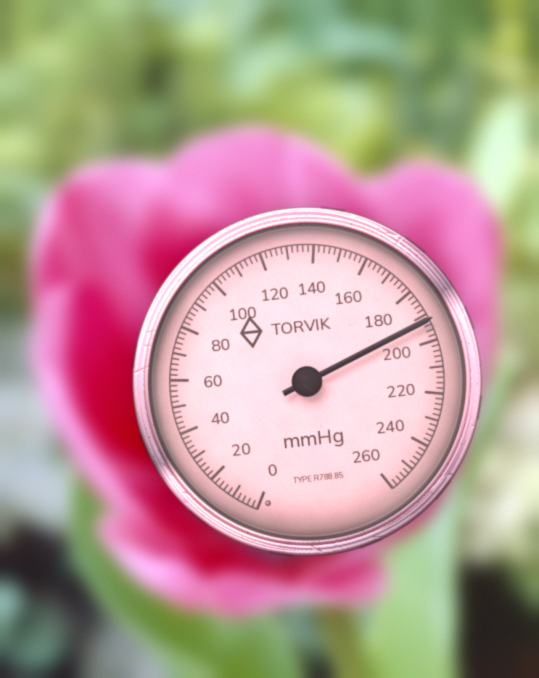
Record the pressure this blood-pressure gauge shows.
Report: 192 mmHg
